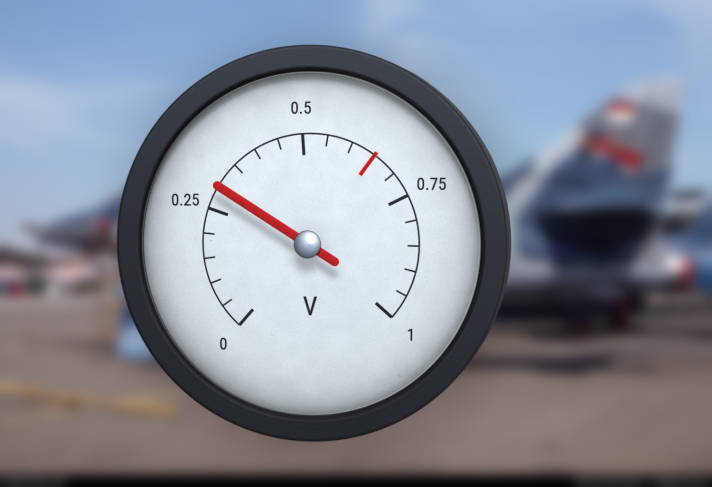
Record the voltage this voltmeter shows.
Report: 0.3 V
